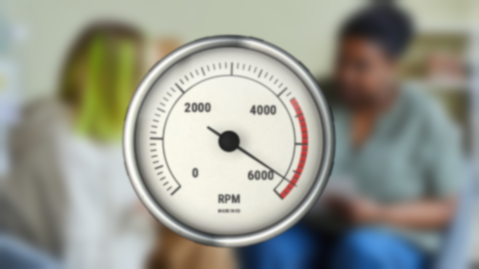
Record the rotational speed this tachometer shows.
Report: 5700 rpm
